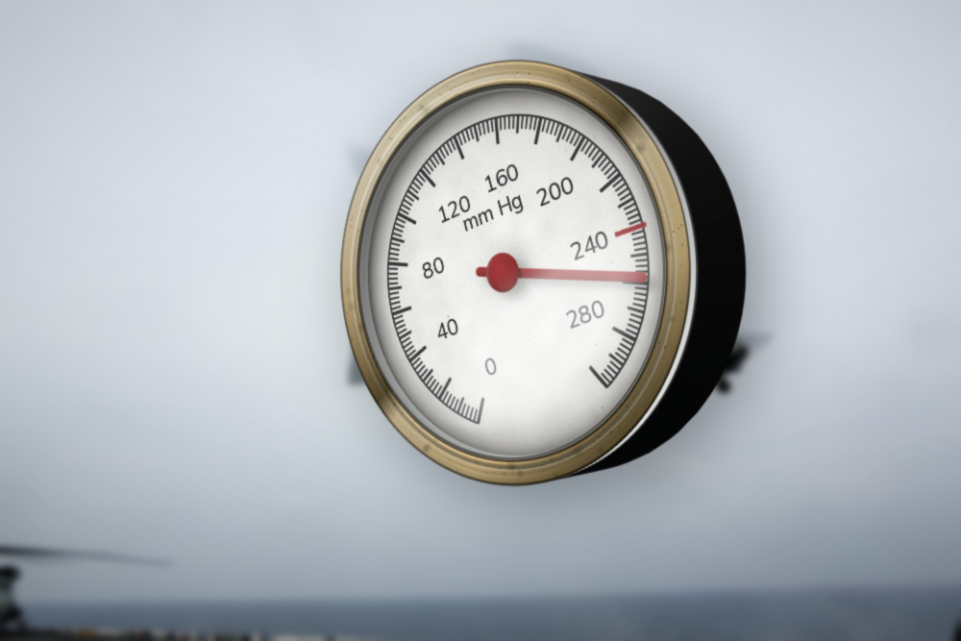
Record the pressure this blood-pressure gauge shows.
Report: 258 mmHg
